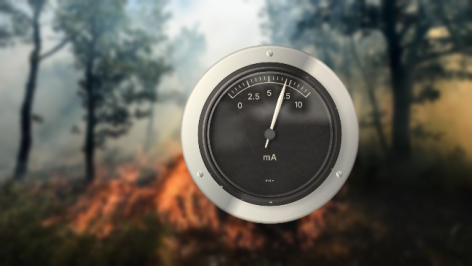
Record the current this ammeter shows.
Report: 7 mA
